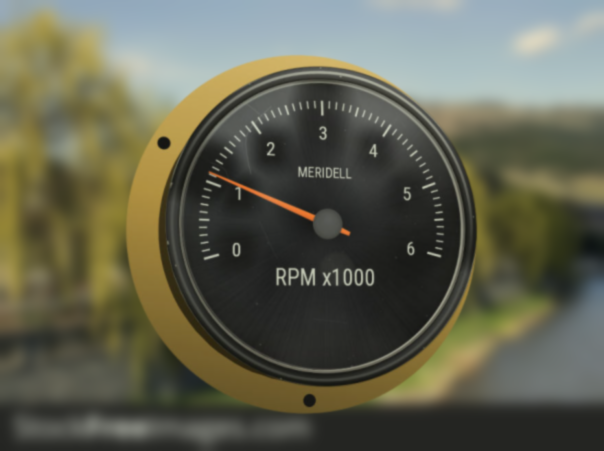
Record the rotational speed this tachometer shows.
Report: 1100 rpm
